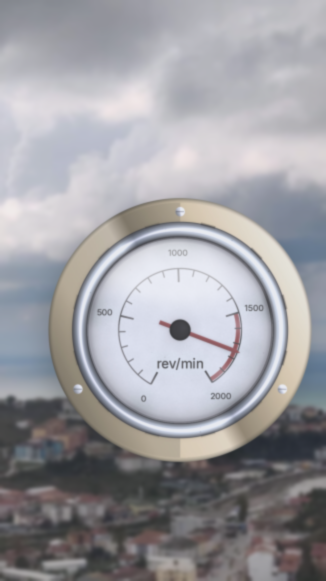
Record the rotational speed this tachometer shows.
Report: 1750 rpm
